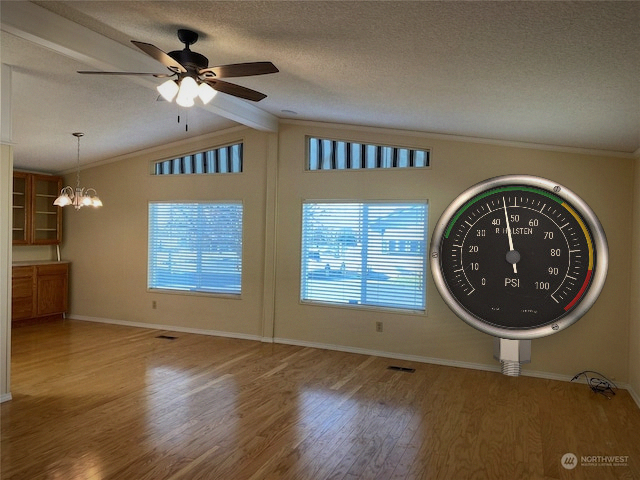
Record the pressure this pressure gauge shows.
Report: 46 psi
